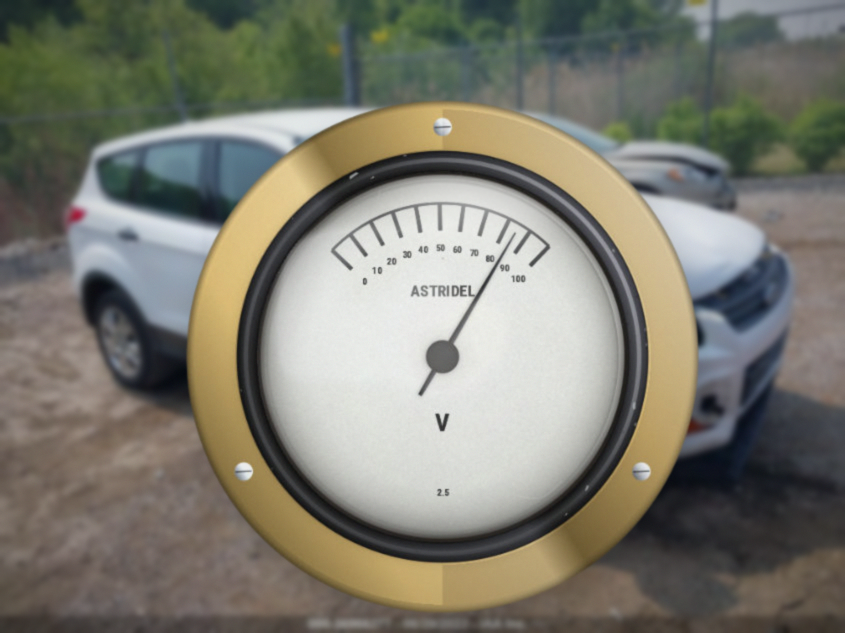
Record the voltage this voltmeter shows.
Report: 85 V
